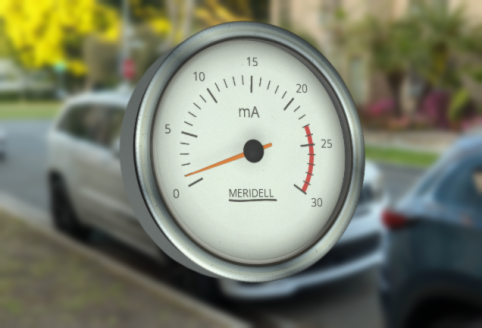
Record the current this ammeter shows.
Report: 1 mA
